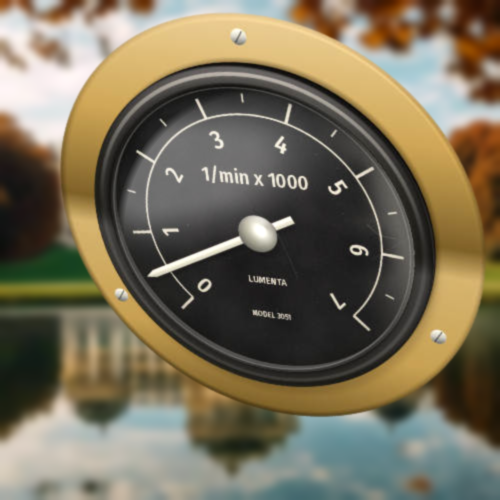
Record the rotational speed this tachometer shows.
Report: 500 rpm
